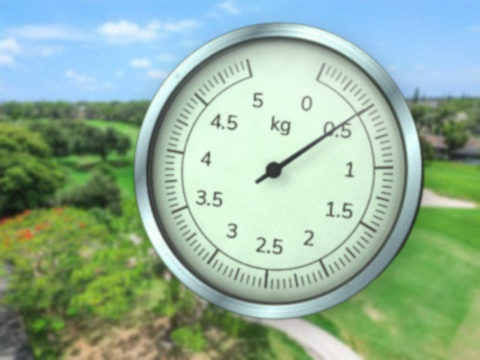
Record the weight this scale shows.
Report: 0.5 kg
